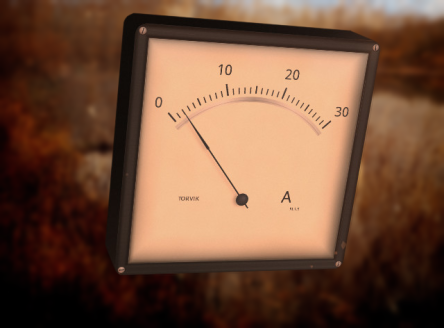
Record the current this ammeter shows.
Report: 2 A
